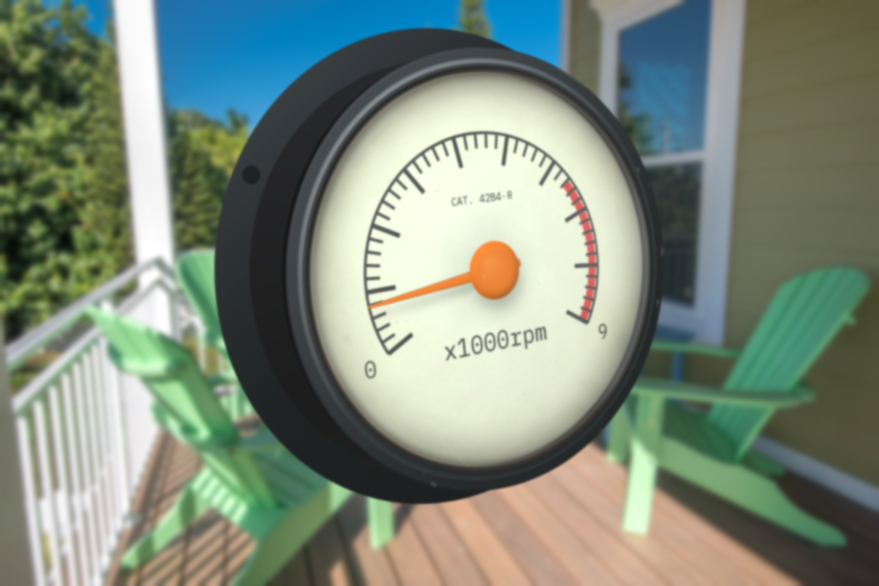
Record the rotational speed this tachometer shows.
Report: 800 rpm
